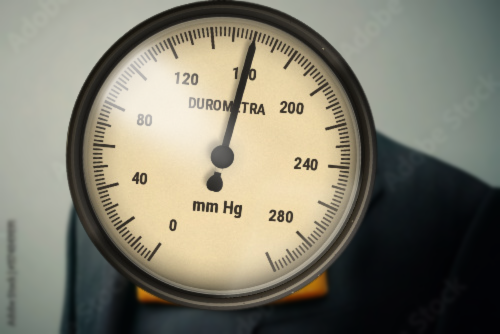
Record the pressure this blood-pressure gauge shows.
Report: 160 mmHg
